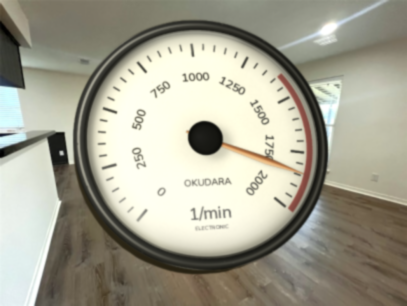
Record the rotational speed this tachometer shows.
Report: 1850 rpm
